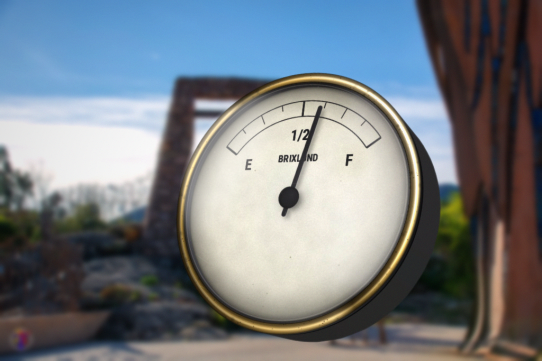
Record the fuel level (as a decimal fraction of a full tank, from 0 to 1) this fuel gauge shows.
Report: 0.625
